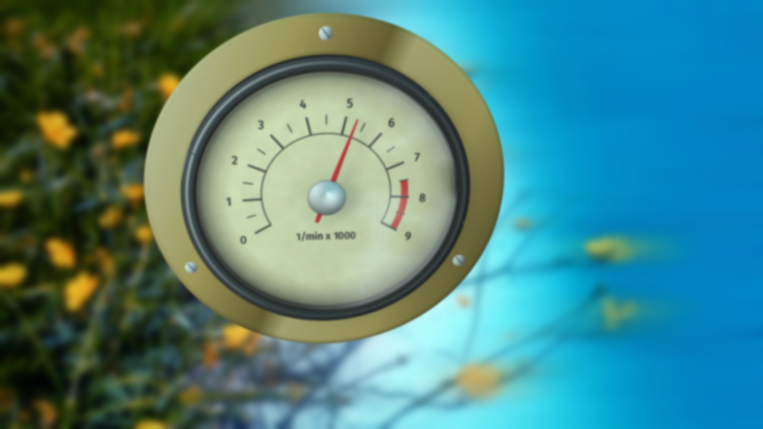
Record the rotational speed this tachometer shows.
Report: 5250 rpm
